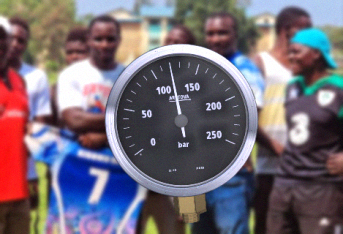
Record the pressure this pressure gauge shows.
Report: 120 bar
